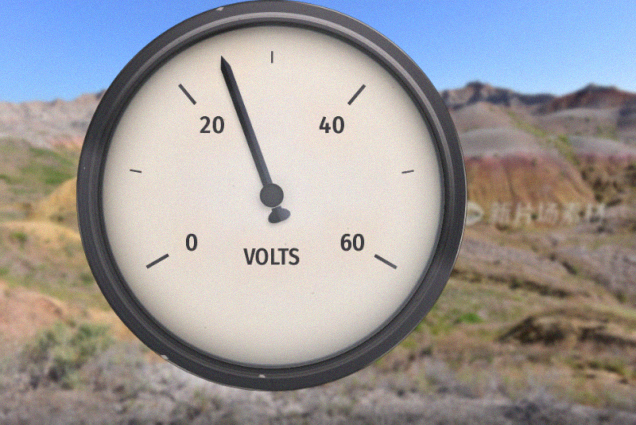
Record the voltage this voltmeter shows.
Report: 25 V
